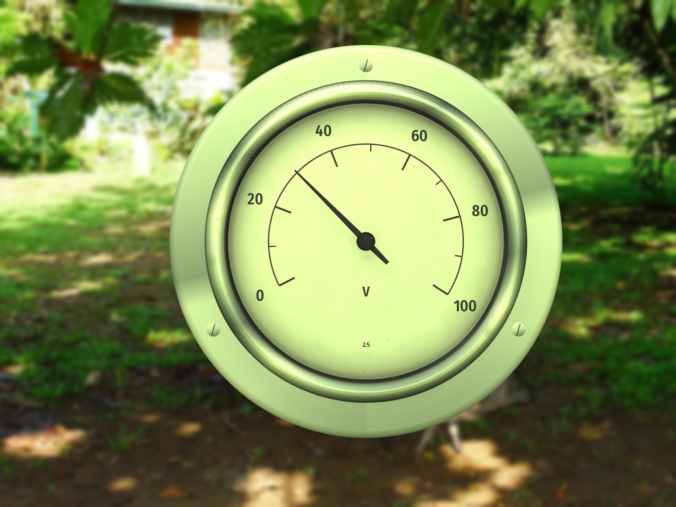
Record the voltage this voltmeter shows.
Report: 30 V
